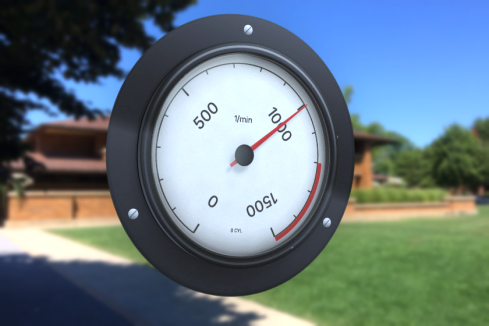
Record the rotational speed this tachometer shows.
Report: 1000 rpm
